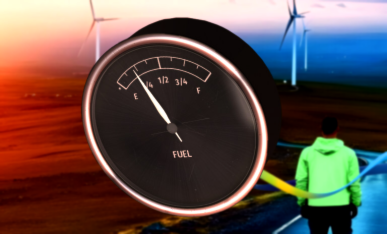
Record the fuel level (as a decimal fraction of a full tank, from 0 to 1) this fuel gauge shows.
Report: 0.25
